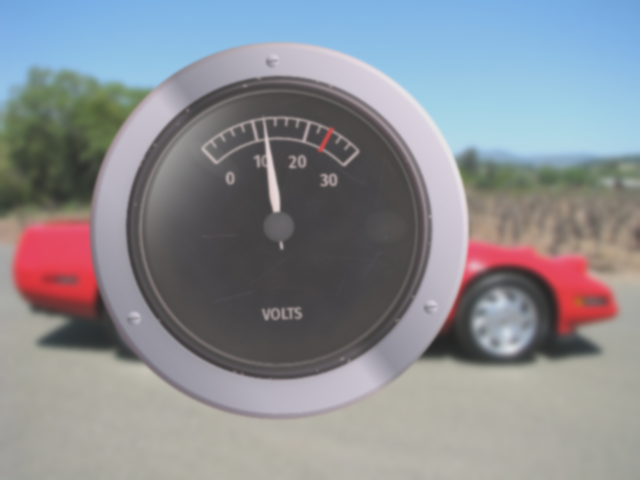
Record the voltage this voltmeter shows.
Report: 12 V
